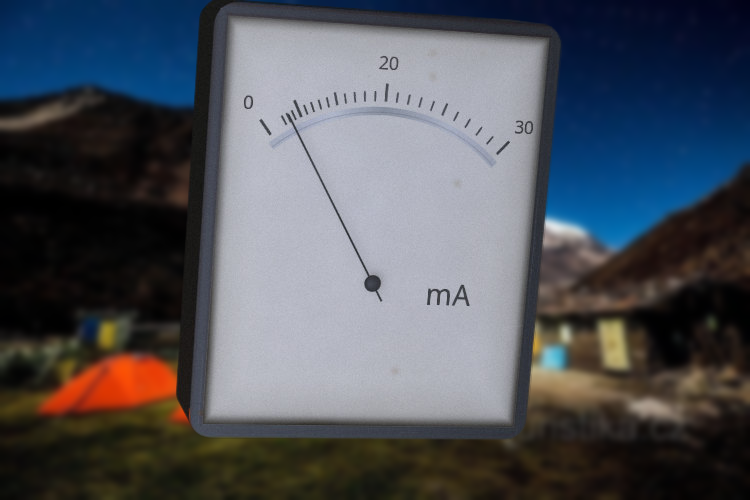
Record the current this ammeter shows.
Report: 8 mA
